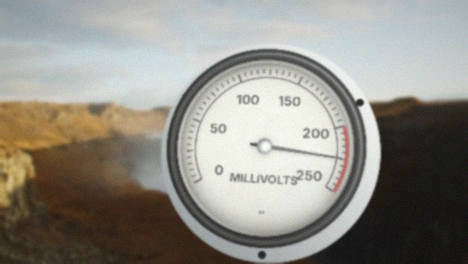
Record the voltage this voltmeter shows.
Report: 225 mV
